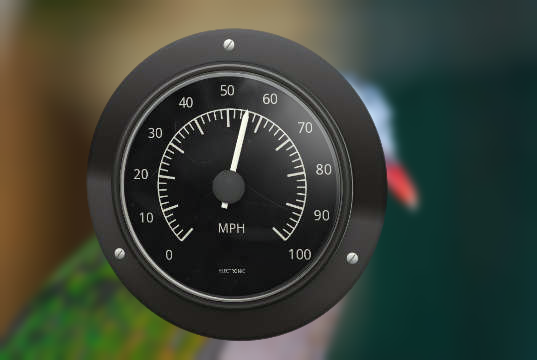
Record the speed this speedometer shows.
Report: 56 mph
